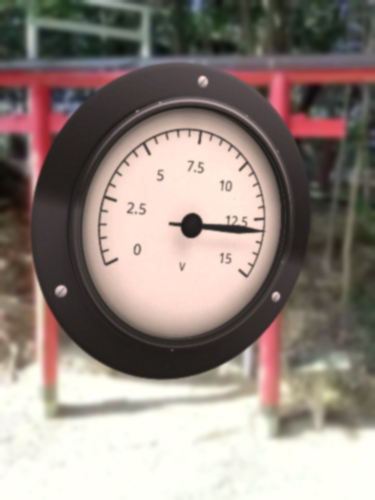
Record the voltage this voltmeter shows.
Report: 13 V
